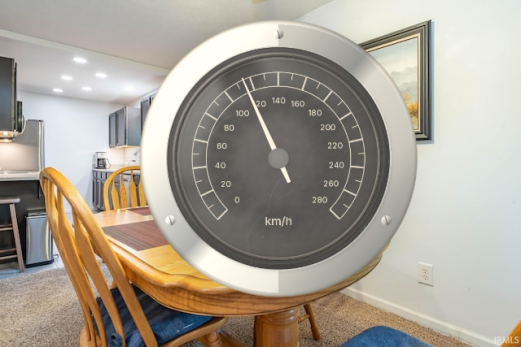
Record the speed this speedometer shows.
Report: 115 km/h
